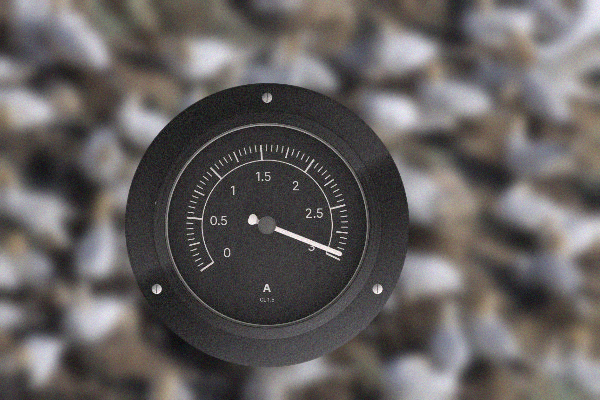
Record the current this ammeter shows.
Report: 2.95 A
